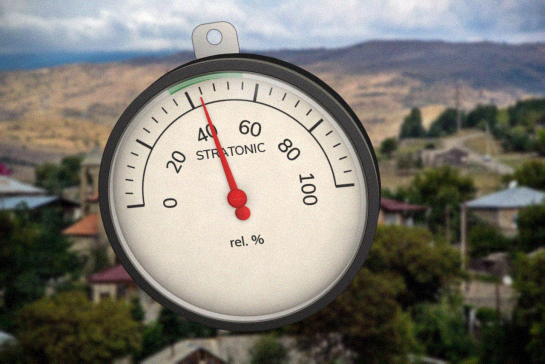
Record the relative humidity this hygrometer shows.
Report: 44 %
